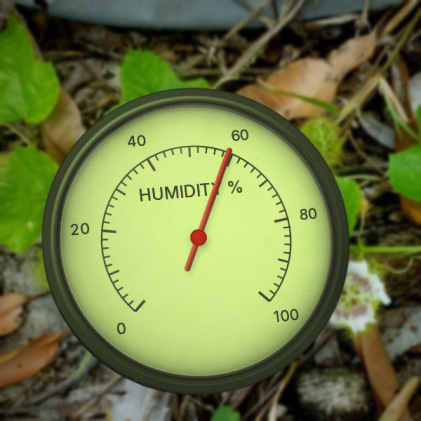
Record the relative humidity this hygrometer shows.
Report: 59 %
